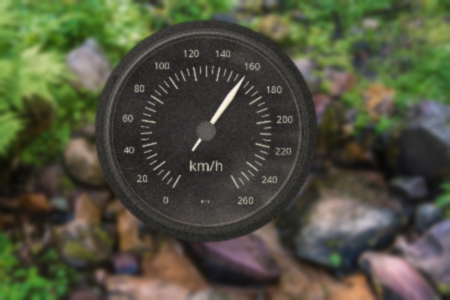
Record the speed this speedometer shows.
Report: 160 km/h
